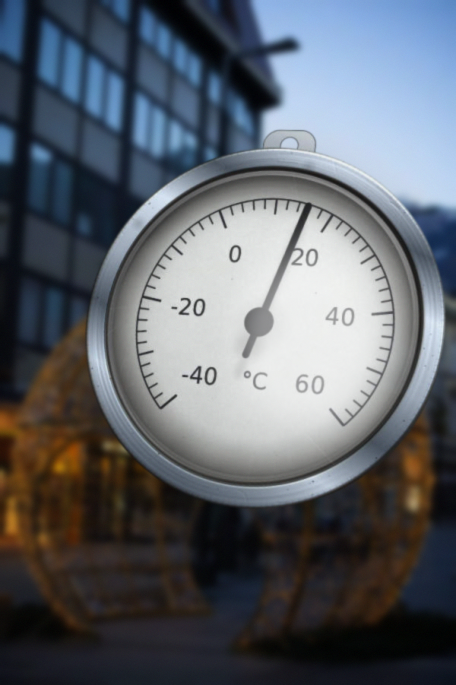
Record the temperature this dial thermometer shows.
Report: 16 °C
